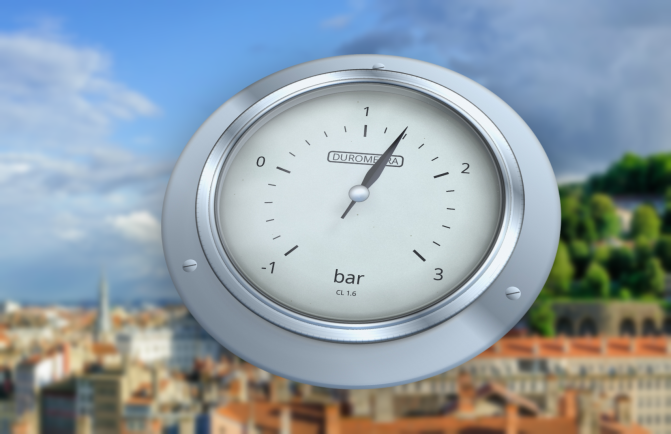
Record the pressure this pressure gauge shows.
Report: 1.4 bar
